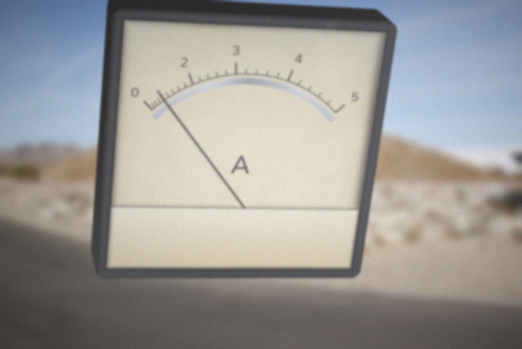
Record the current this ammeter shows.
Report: 1 A
